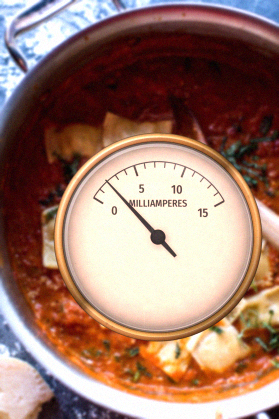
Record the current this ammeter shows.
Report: 2 mA
